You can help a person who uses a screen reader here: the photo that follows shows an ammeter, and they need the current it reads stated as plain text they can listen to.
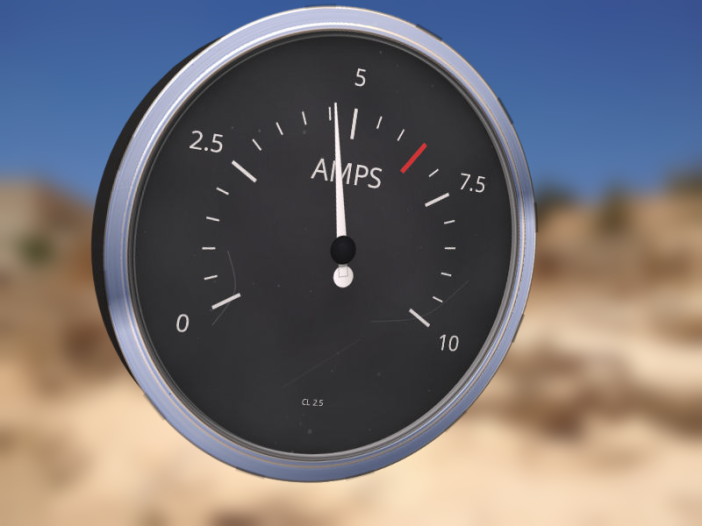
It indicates 4.5 A
